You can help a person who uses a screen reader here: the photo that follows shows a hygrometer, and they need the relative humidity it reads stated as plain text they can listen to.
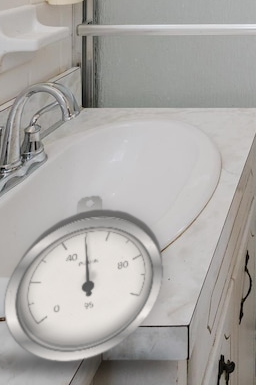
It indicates 50 %
